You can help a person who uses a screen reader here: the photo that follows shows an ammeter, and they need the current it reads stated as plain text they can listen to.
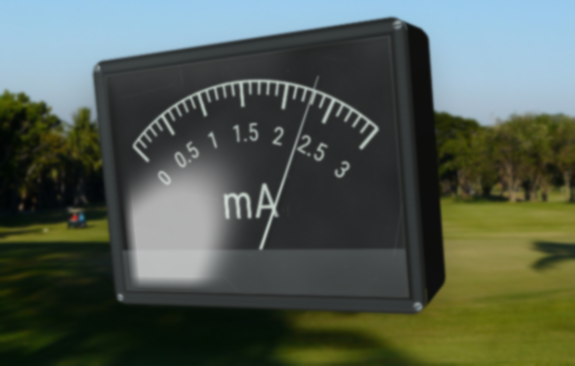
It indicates 2.3 mA
